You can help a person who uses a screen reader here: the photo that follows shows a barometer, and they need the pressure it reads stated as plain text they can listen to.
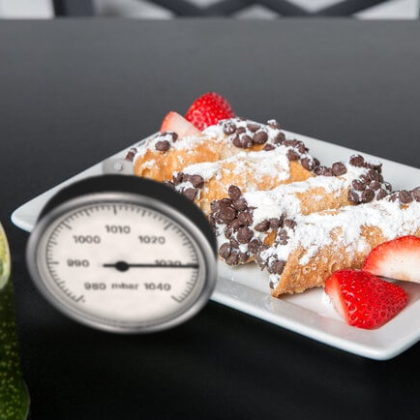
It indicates 1030 mbar
